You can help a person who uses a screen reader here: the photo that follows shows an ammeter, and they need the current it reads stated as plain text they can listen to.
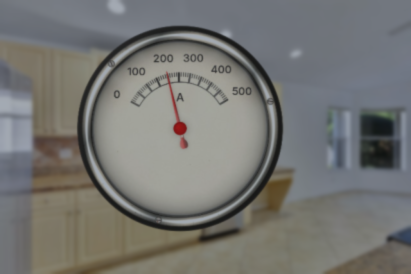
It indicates 200 A
